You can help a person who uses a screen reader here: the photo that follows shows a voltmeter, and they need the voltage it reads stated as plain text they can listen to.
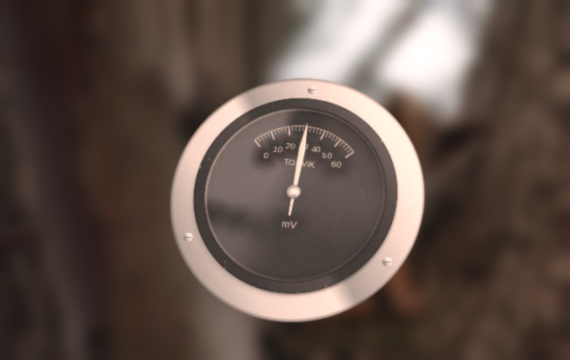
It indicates 30 mV
